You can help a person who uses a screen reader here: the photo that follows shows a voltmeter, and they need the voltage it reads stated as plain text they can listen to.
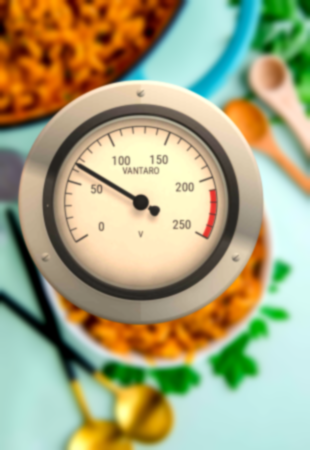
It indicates 65 V
